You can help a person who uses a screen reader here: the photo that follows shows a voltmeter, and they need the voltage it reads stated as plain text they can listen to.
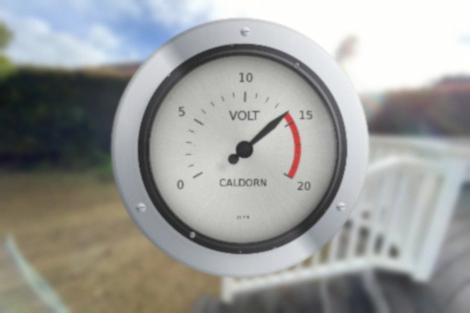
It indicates 14 V
